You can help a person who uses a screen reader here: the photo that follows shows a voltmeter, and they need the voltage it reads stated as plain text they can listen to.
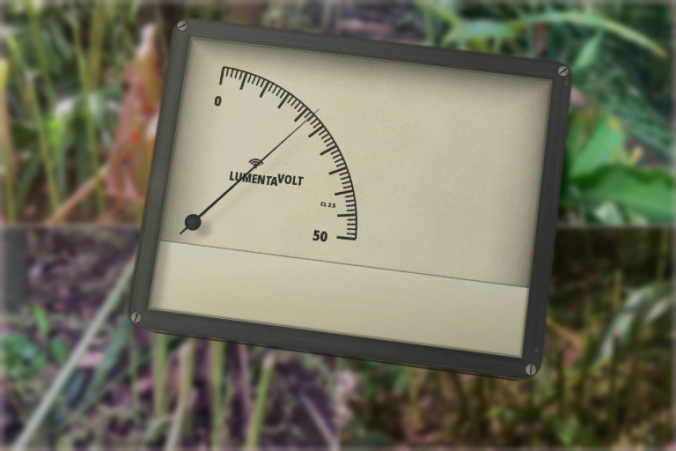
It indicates 22 V
